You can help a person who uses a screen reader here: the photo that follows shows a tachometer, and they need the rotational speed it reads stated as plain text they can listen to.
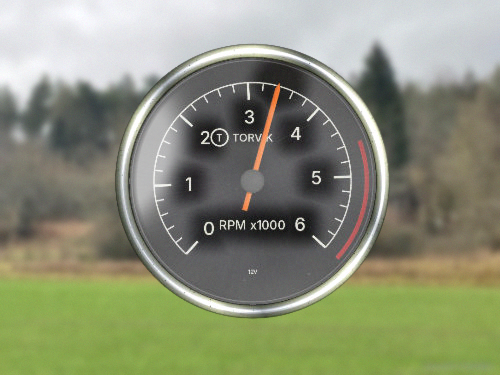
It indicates 3400 rpm
